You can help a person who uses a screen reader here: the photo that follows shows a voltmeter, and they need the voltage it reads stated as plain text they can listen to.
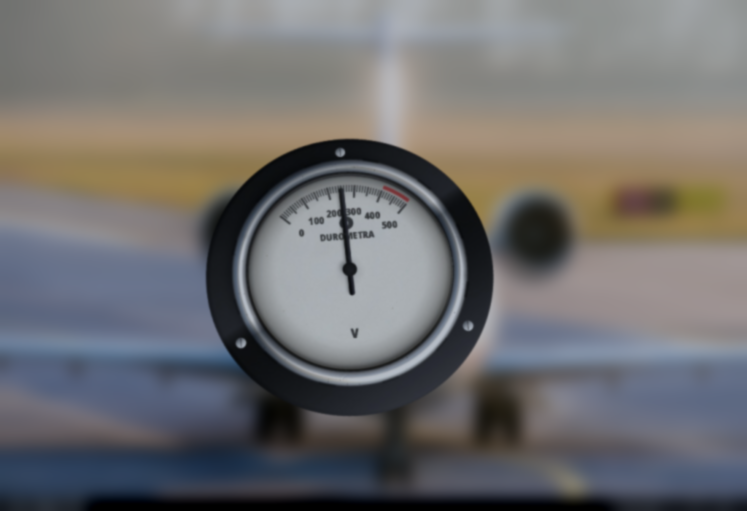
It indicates 250 V
